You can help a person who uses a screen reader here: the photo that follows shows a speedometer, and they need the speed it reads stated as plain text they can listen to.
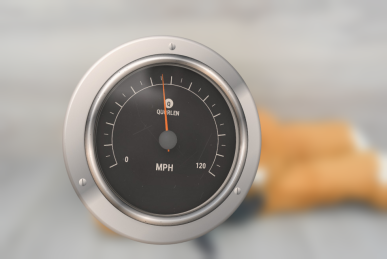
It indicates 55 mph
